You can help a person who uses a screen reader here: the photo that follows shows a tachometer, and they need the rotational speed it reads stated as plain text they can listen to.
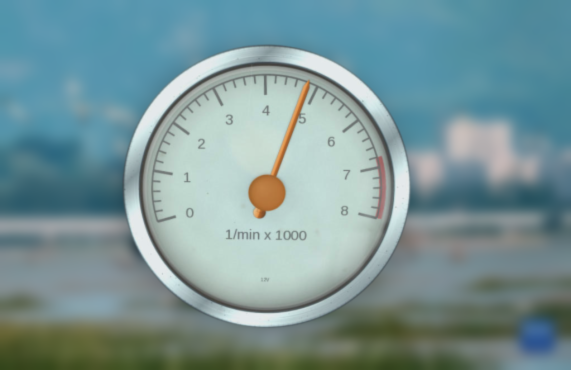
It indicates 4800 rpm
